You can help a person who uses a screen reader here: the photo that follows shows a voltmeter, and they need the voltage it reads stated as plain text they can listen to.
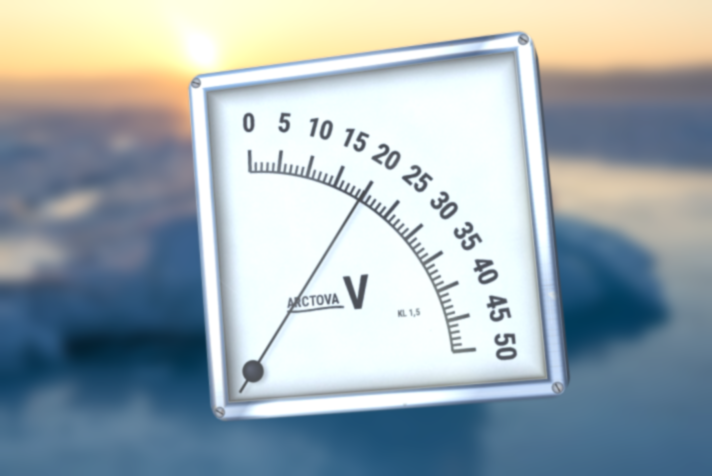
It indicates 20 V
